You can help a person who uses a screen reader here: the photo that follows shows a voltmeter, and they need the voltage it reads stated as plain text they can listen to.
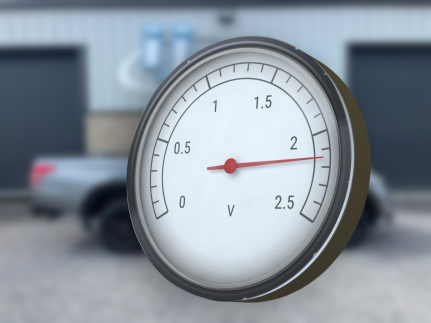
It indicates 2.15 V
